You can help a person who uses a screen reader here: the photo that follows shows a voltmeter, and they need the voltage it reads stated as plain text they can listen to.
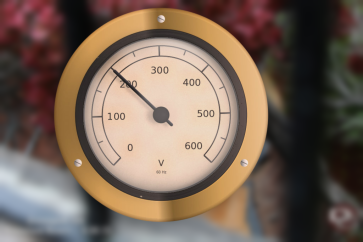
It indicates 200 V
